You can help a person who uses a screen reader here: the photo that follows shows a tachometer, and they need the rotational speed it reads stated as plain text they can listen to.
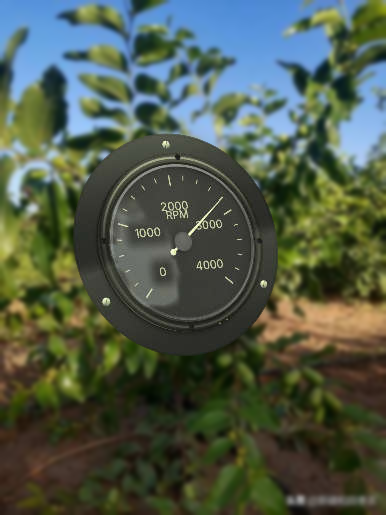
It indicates 2800 rpm
